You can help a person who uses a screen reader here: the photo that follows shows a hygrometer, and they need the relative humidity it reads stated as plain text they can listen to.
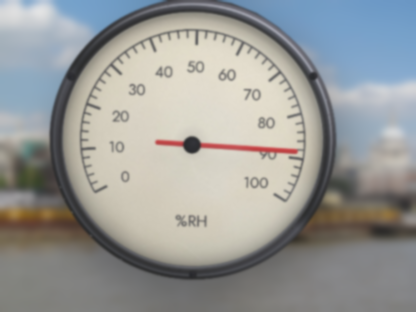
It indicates 88 %
